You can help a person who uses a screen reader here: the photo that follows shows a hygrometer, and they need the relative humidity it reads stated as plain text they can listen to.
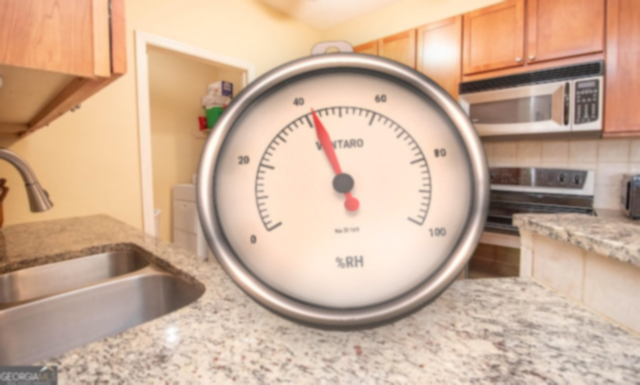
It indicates 42 %
